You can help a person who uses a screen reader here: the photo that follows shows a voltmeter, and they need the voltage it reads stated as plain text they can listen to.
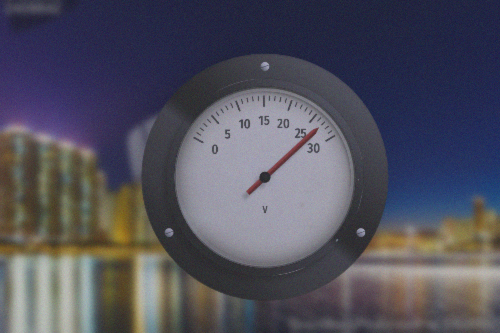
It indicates 27 V
